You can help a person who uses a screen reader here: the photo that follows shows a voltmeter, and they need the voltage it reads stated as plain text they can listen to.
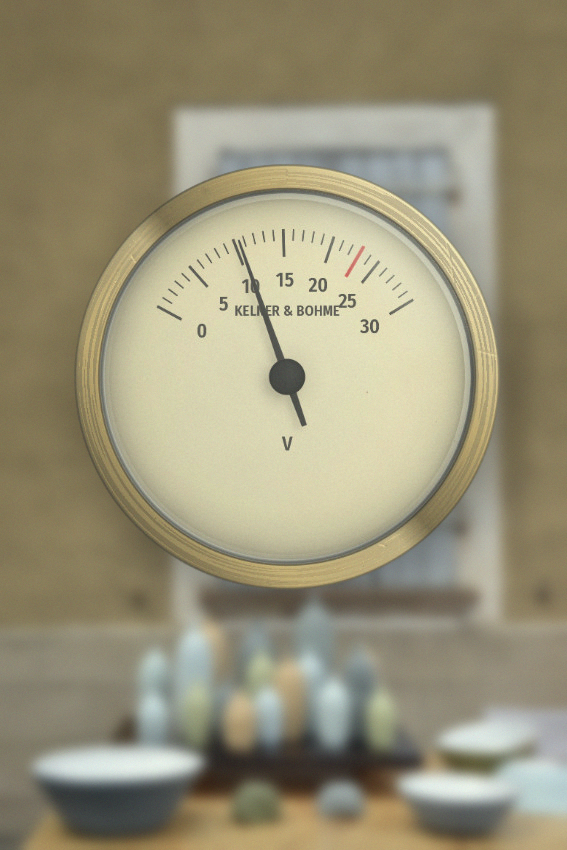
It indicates 10.5 V
